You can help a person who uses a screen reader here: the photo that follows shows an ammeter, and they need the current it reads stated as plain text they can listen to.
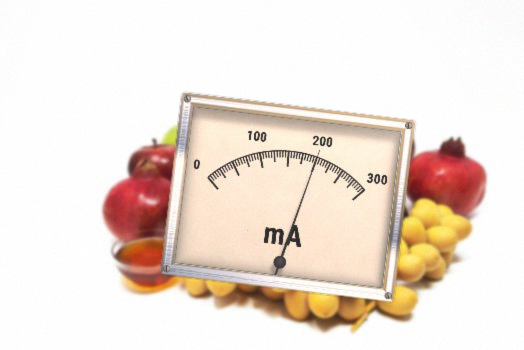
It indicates 200 mA
